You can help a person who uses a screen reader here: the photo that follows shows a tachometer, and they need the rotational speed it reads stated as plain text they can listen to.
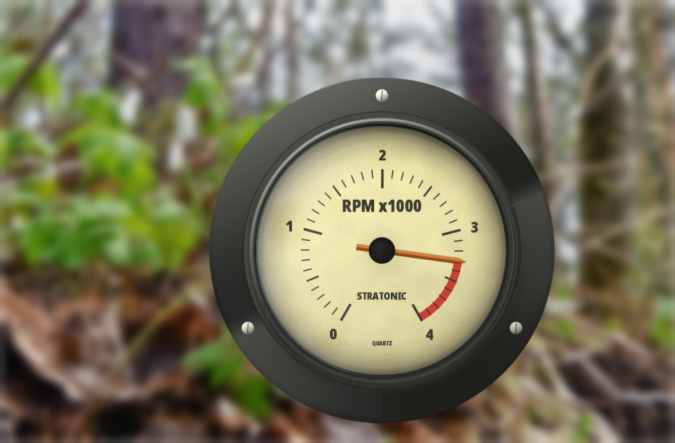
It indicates 3300 rpm
